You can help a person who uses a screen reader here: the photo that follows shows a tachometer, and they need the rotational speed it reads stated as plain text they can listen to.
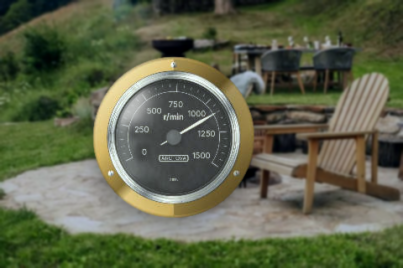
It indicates 1100 rpm
